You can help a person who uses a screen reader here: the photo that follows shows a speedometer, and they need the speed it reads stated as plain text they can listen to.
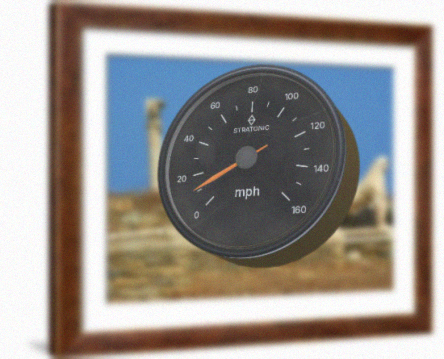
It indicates 10 mph
